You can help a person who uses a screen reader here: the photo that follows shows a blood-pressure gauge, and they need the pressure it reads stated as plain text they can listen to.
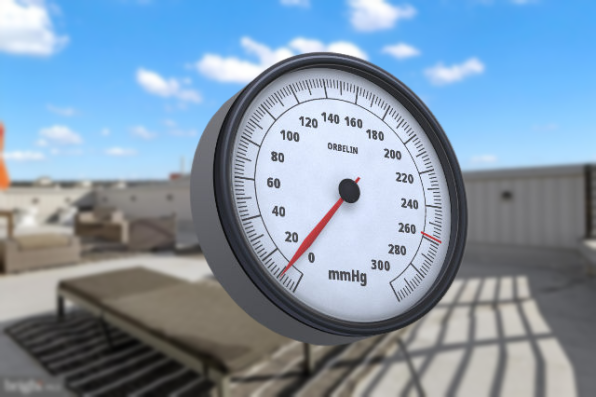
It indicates 10 mmHg
